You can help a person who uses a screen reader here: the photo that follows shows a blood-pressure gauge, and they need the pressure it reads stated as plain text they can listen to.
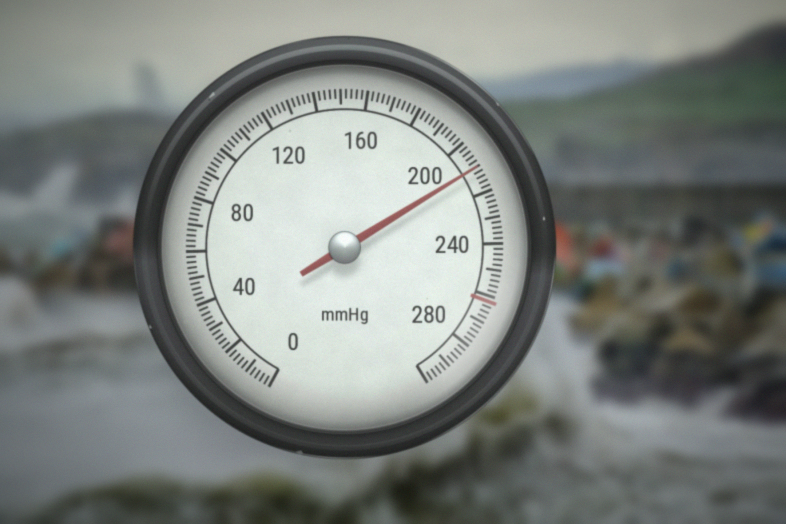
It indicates 210 mmHg
